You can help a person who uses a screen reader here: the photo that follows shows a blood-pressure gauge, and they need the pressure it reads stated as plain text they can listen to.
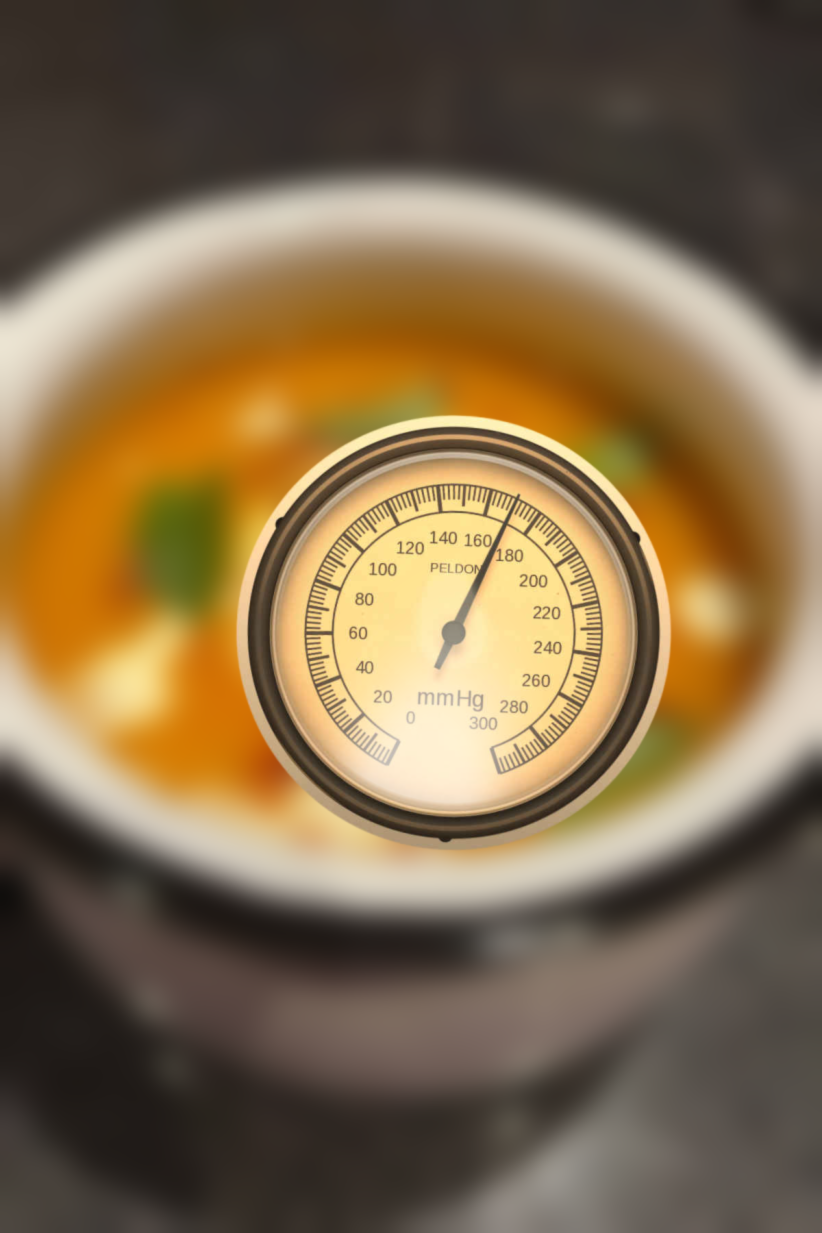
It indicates 170 mmHg
